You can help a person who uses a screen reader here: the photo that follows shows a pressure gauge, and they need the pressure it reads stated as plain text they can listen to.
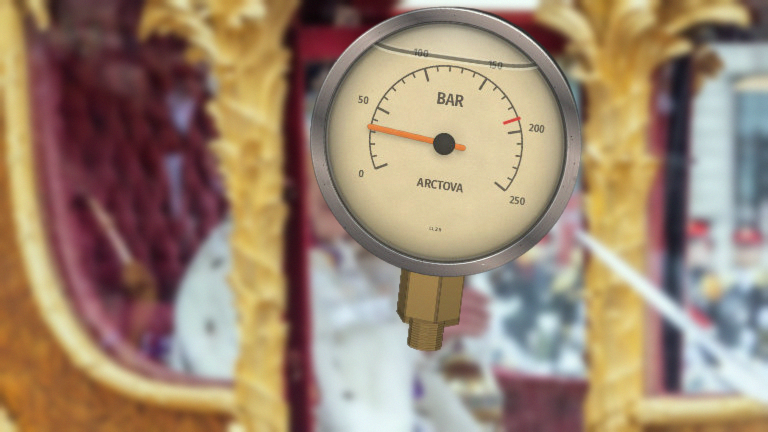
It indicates 35 bar
